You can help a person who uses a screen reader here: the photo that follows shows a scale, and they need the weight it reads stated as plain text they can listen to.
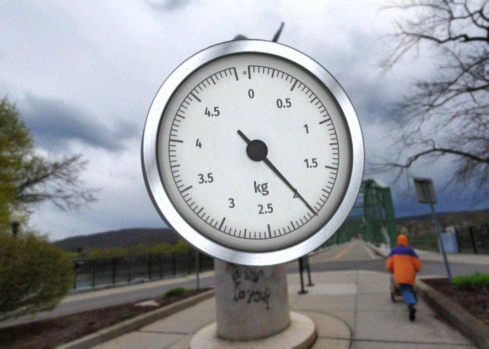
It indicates 2 kg
